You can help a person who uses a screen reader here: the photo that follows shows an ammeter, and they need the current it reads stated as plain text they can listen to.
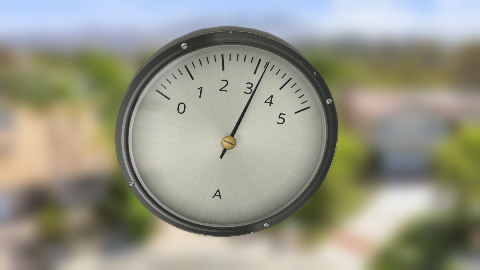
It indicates 3.2 A
